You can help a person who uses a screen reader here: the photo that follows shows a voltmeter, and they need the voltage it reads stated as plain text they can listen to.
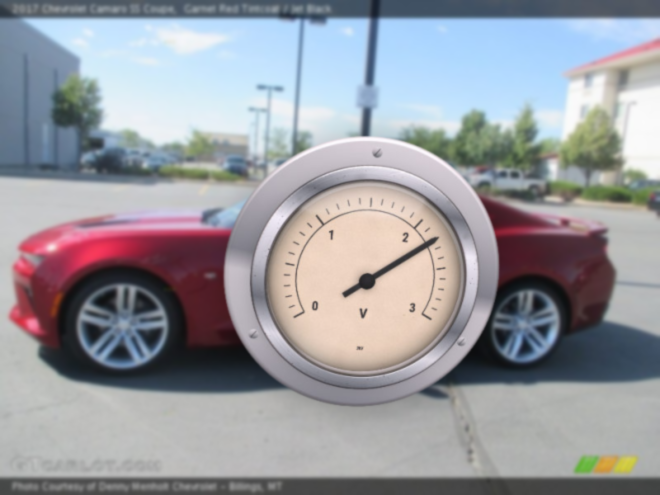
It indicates 2.2 V
